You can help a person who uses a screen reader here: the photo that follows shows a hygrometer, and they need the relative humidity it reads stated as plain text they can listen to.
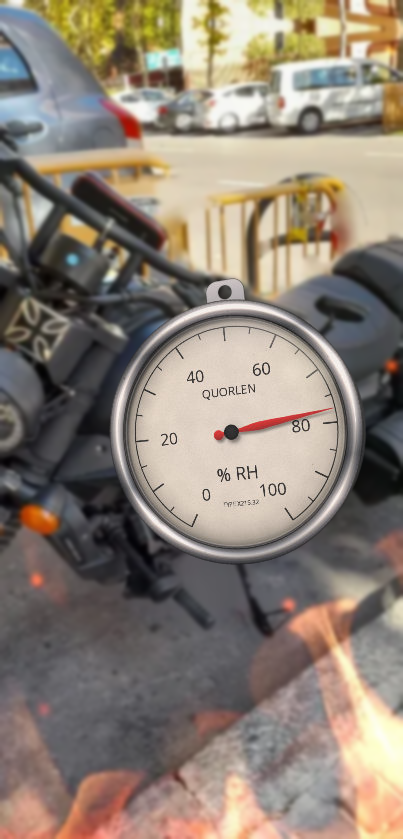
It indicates 77.5 %
